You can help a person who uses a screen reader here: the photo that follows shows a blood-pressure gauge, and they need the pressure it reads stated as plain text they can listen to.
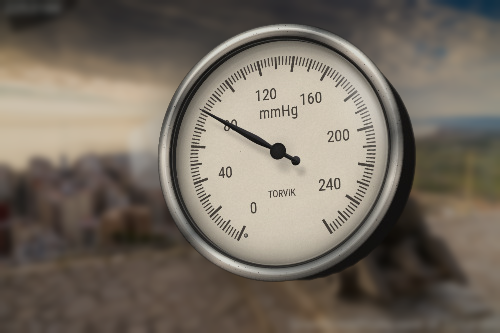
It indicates 80 mmHg
